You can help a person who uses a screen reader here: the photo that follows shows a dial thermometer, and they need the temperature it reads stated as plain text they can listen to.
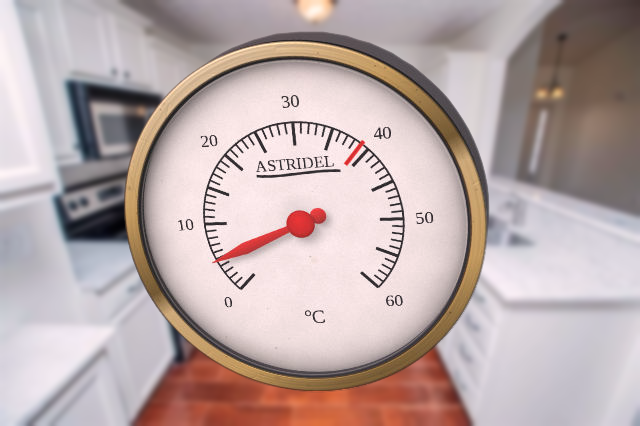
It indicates 5 °C
